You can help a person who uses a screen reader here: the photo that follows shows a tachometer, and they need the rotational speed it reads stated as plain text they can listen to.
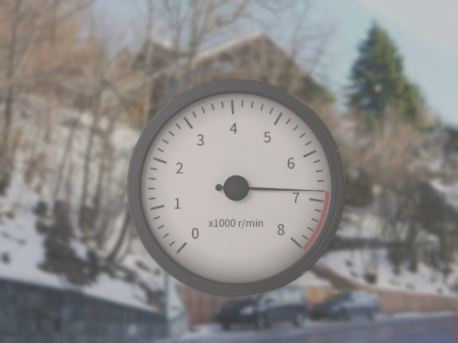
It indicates 6800 rpm
